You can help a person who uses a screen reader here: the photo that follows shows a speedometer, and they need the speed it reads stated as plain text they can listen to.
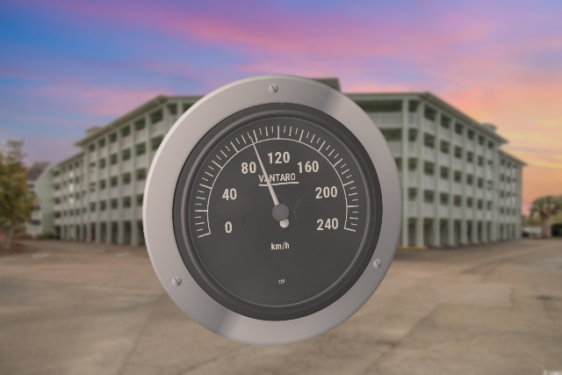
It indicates 95 km/h
